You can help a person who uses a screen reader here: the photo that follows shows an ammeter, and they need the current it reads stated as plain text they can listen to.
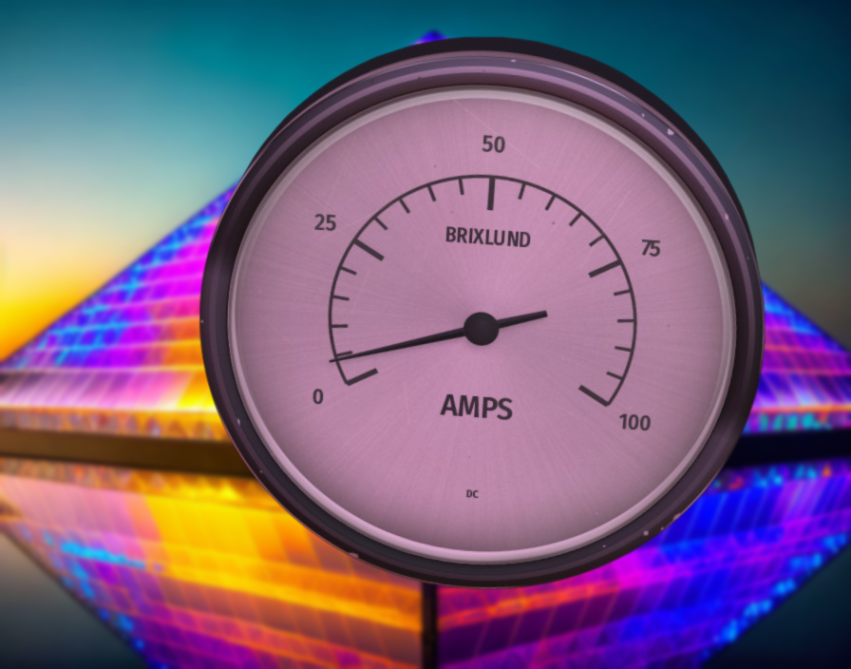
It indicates 5 A
